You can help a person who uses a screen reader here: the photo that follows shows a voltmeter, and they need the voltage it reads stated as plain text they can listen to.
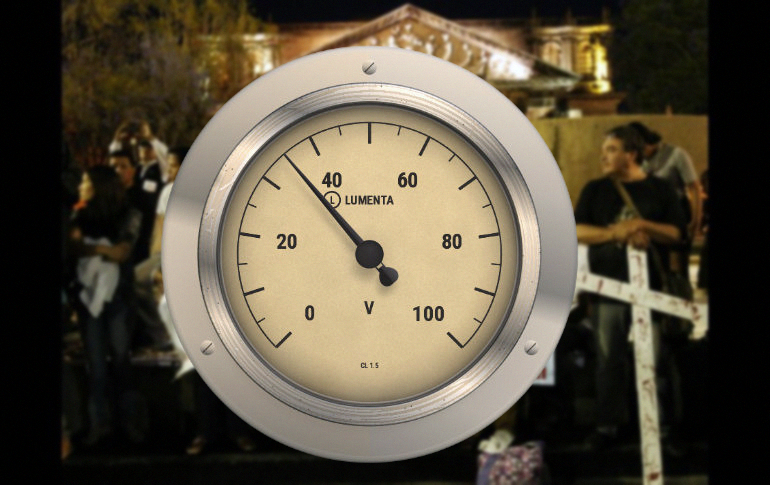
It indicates 35 V
